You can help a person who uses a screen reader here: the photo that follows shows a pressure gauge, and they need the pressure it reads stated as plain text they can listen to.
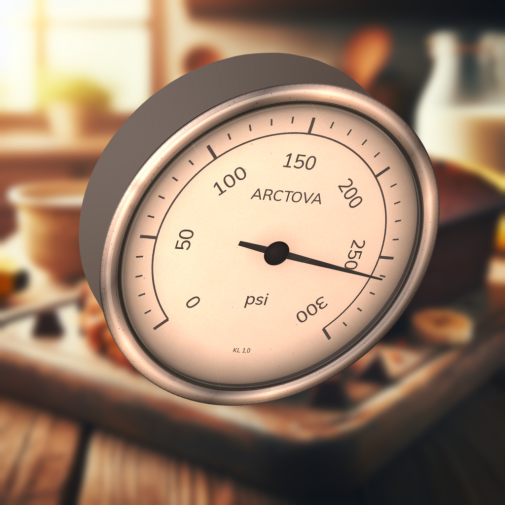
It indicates 260 psi
